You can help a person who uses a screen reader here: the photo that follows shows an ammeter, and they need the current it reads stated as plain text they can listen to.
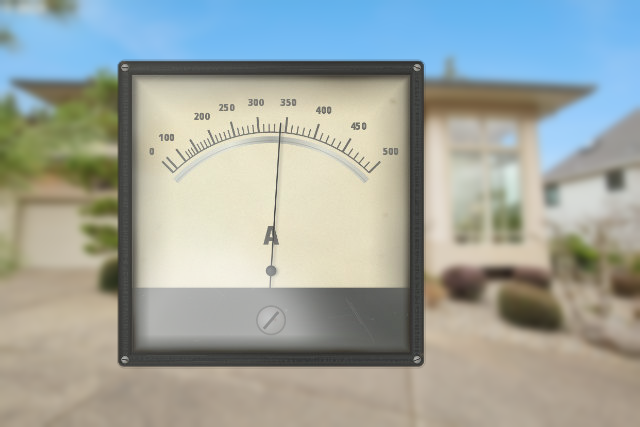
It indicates 340 A
